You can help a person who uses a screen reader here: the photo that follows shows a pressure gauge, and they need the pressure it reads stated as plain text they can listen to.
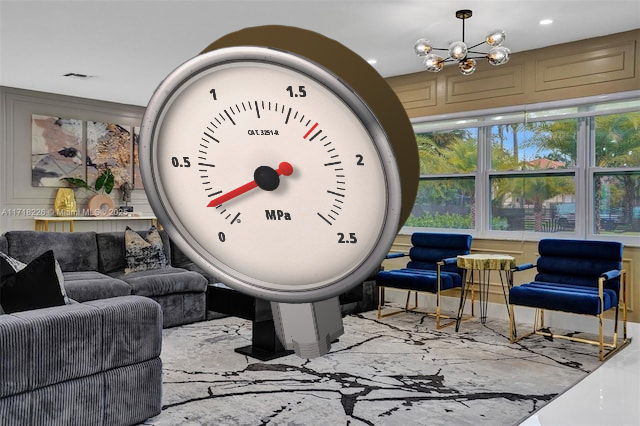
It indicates 0.2 MPa
